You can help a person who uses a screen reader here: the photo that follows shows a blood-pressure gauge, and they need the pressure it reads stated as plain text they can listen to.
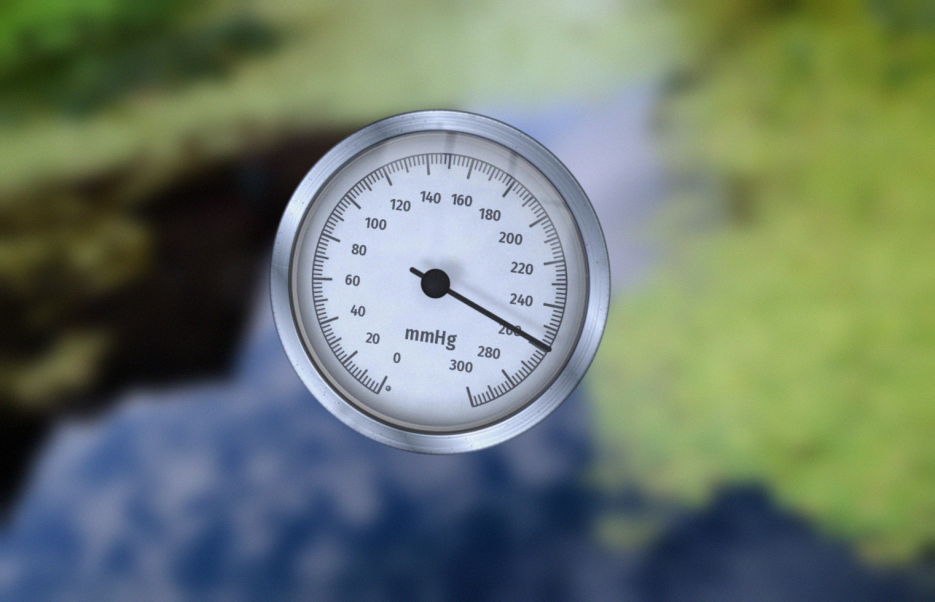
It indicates 258 mmHg
